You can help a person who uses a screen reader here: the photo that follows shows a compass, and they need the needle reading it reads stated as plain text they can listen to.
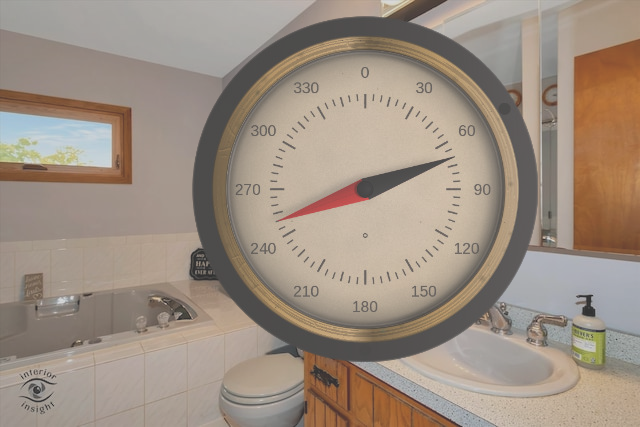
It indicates 250 °
